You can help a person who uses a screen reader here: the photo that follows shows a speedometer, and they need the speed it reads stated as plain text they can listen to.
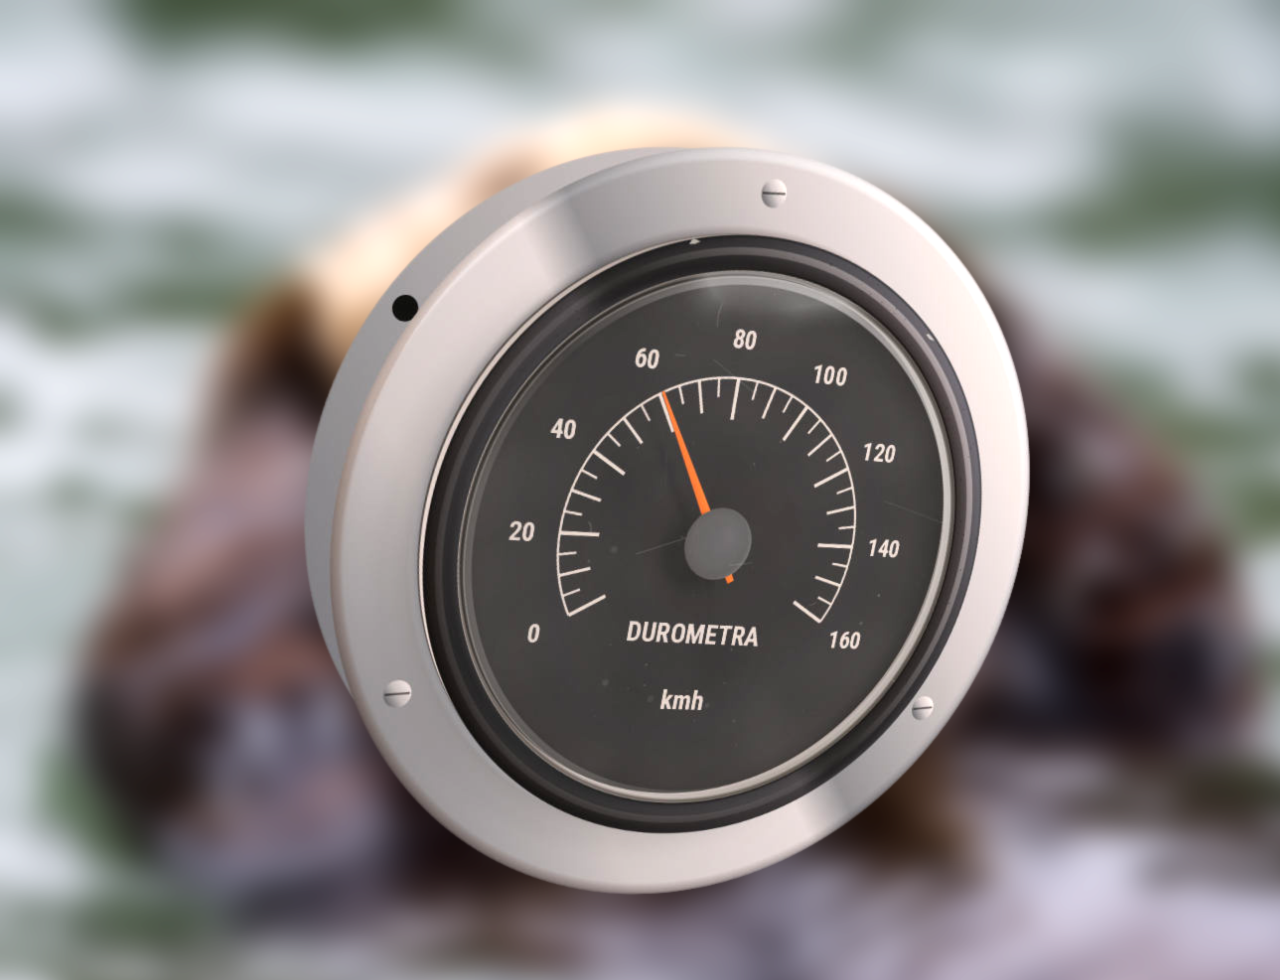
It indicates 60 km/h
